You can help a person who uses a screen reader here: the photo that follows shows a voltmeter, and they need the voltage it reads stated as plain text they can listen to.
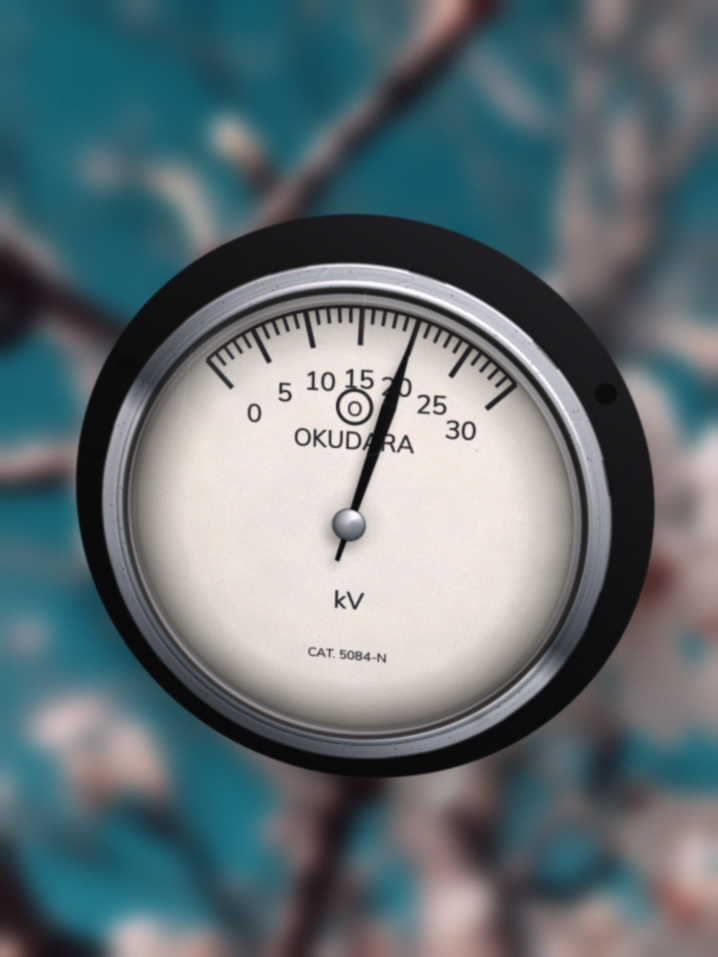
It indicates 20 kV
